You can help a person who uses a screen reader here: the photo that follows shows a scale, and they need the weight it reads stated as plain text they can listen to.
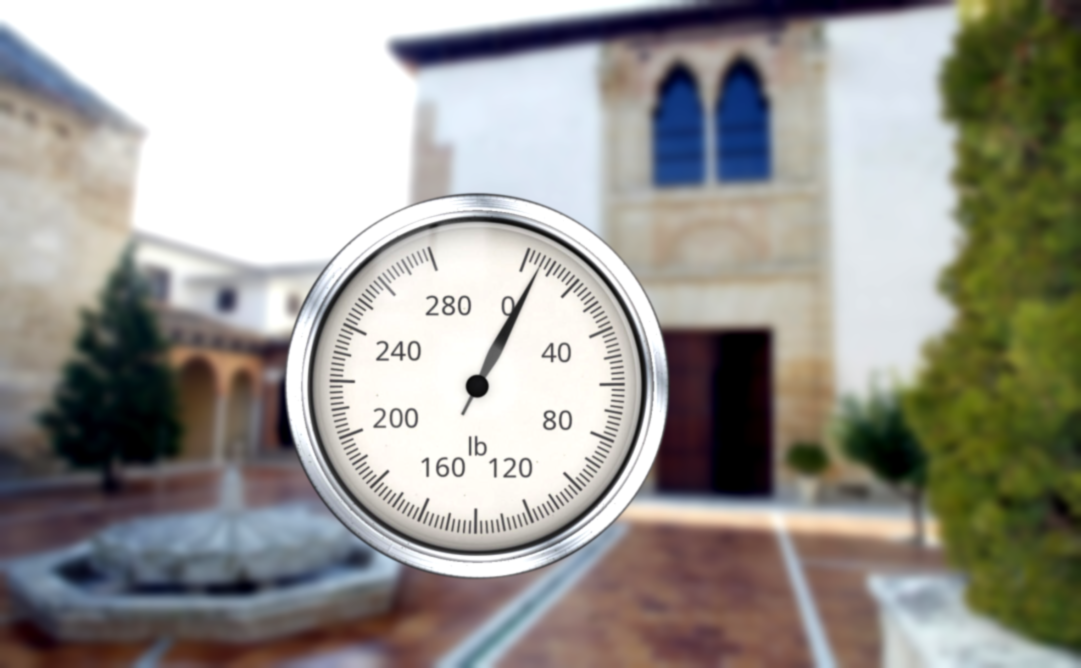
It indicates 6 lb
